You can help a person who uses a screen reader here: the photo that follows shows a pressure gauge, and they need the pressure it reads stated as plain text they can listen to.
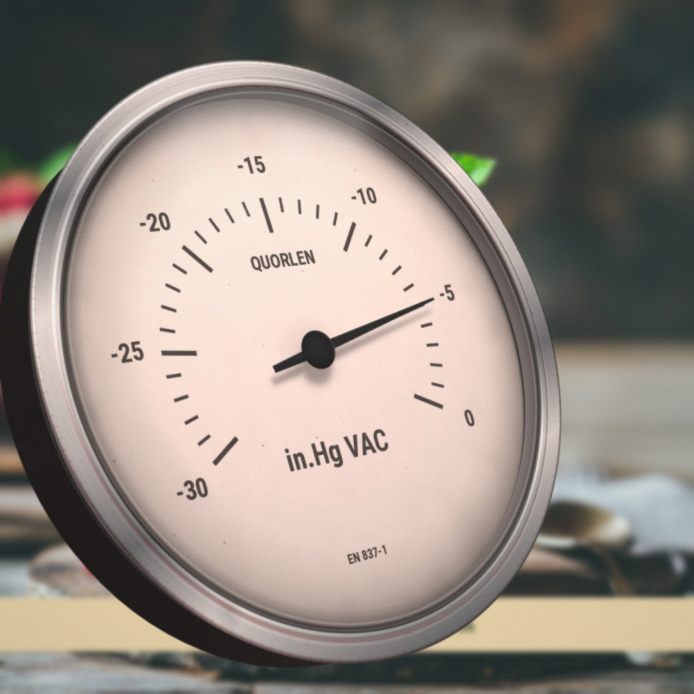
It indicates -5 inHg
